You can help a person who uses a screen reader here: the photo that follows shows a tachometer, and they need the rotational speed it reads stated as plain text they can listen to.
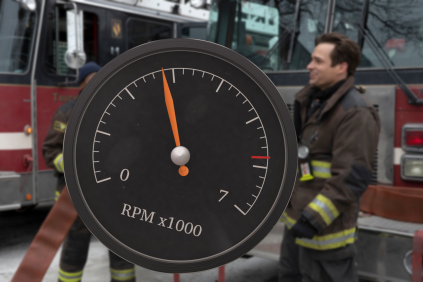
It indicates 2800 rpm
